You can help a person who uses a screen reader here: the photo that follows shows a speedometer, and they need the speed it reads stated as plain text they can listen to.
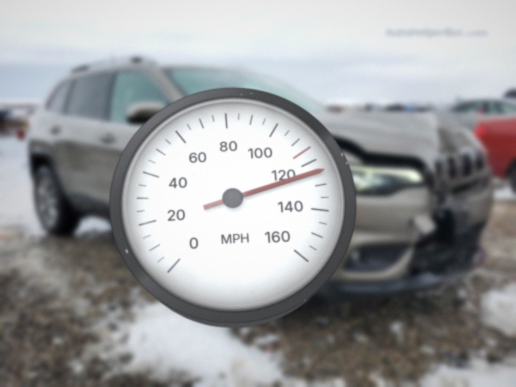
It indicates 125 mph
